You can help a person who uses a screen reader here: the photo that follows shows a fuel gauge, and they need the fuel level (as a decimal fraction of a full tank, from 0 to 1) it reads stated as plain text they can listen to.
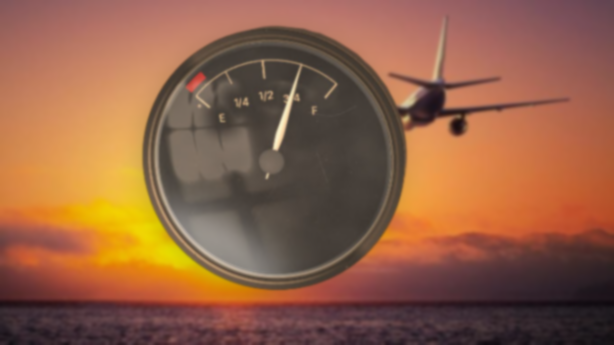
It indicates 0.75
